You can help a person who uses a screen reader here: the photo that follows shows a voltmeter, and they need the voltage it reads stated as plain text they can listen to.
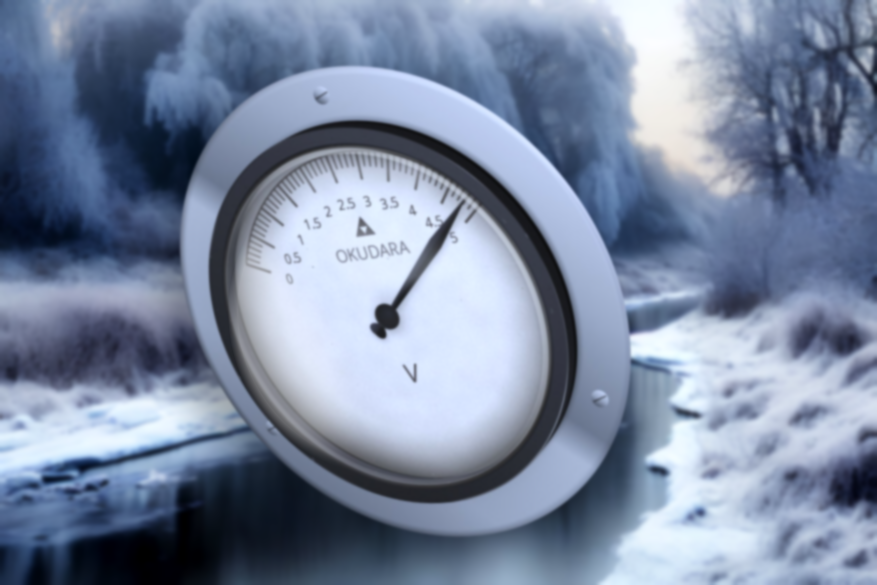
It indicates 4.8 V
